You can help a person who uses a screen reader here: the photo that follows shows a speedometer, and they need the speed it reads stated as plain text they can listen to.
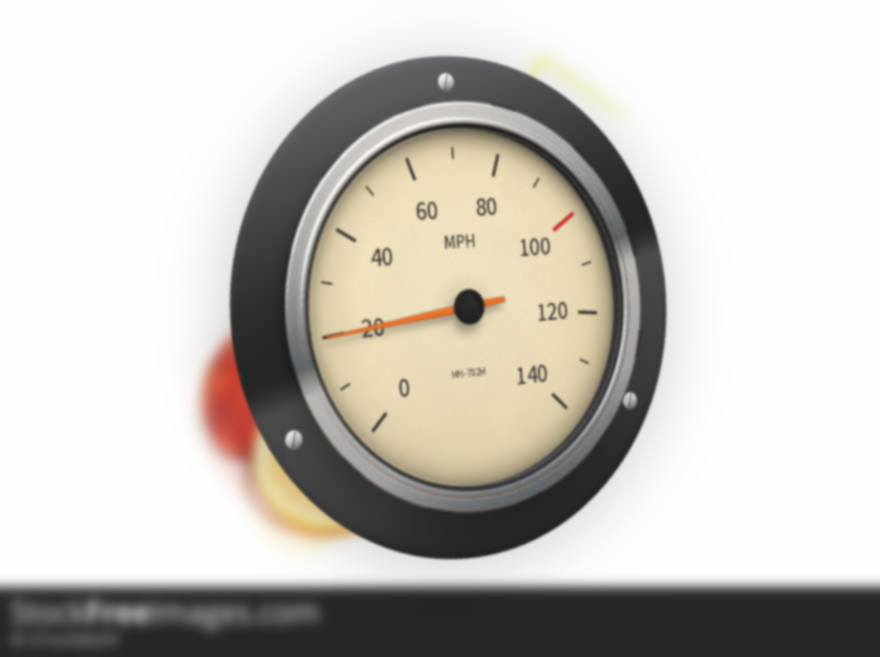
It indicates 20 mph
